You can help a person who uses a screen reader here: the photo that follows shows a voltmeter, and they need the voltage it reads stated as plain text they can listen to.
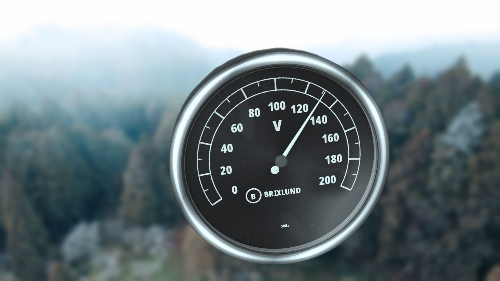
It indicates 130 V
